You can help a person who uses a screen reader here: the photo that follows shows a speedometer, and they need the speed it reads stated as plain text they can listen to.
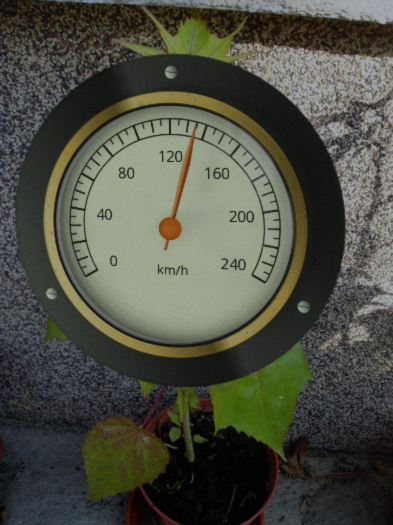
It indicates 135 km/h
